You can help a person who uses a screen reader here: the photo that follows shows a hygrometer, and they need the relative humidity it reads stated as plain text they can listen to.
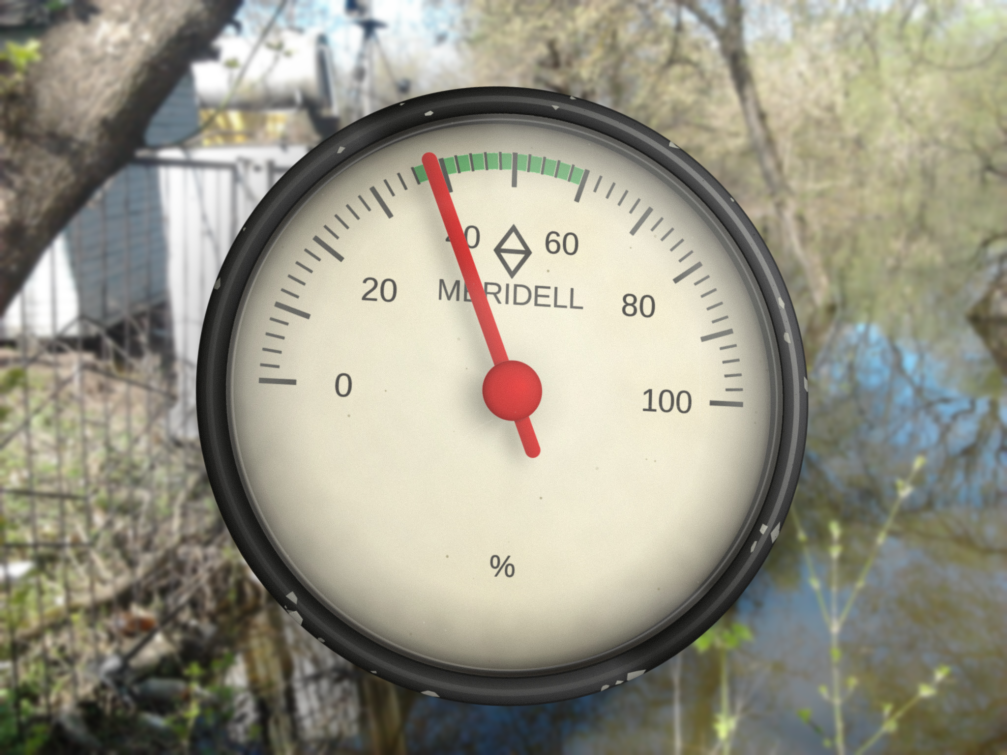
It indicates 38 %
